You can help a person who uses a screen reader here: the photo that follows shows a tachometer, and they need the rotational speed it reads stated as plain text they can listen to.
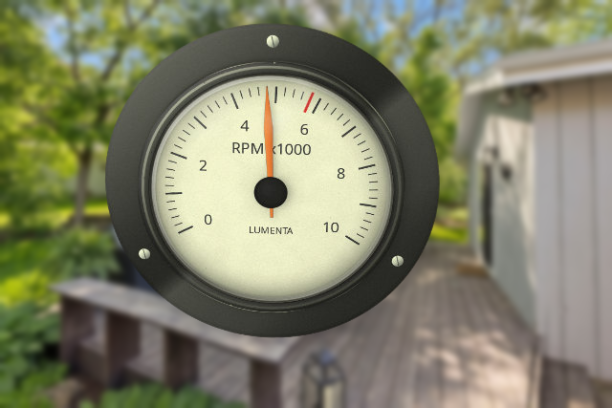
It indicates 4800 rpm
